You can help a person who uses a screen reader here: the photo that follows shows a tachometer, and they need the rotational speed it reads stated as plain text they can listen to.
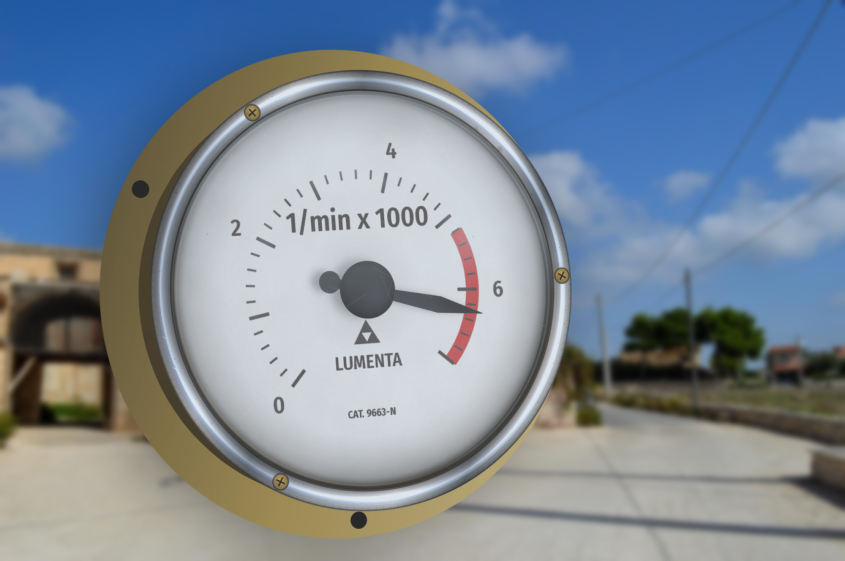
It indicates 6300 rpm
